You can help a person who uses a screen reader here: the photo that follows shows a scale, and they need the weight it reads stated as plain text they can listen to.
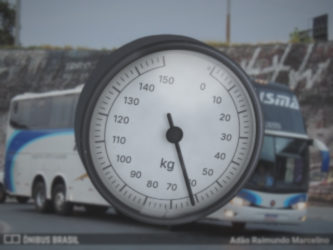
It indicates 62 kg
